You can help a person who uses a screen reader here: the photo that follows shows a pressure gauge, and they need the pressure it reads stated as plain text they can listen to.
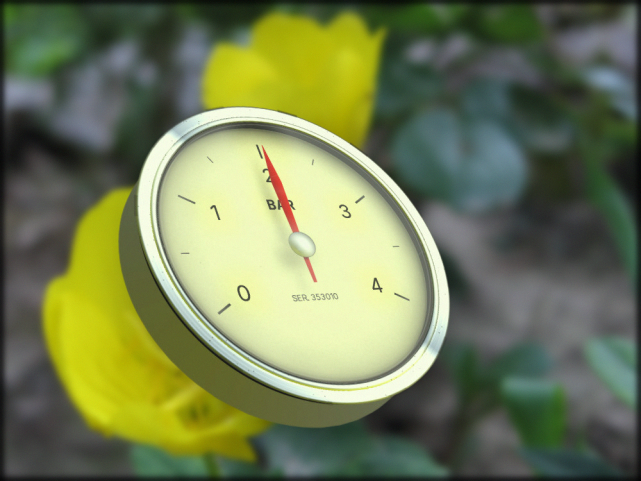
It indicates 2 bar
